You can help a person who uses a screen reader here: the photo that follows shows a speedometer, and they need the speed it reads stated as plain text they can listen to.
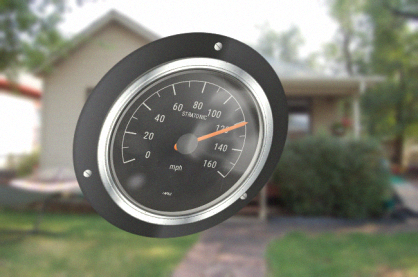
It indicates 120 mph
